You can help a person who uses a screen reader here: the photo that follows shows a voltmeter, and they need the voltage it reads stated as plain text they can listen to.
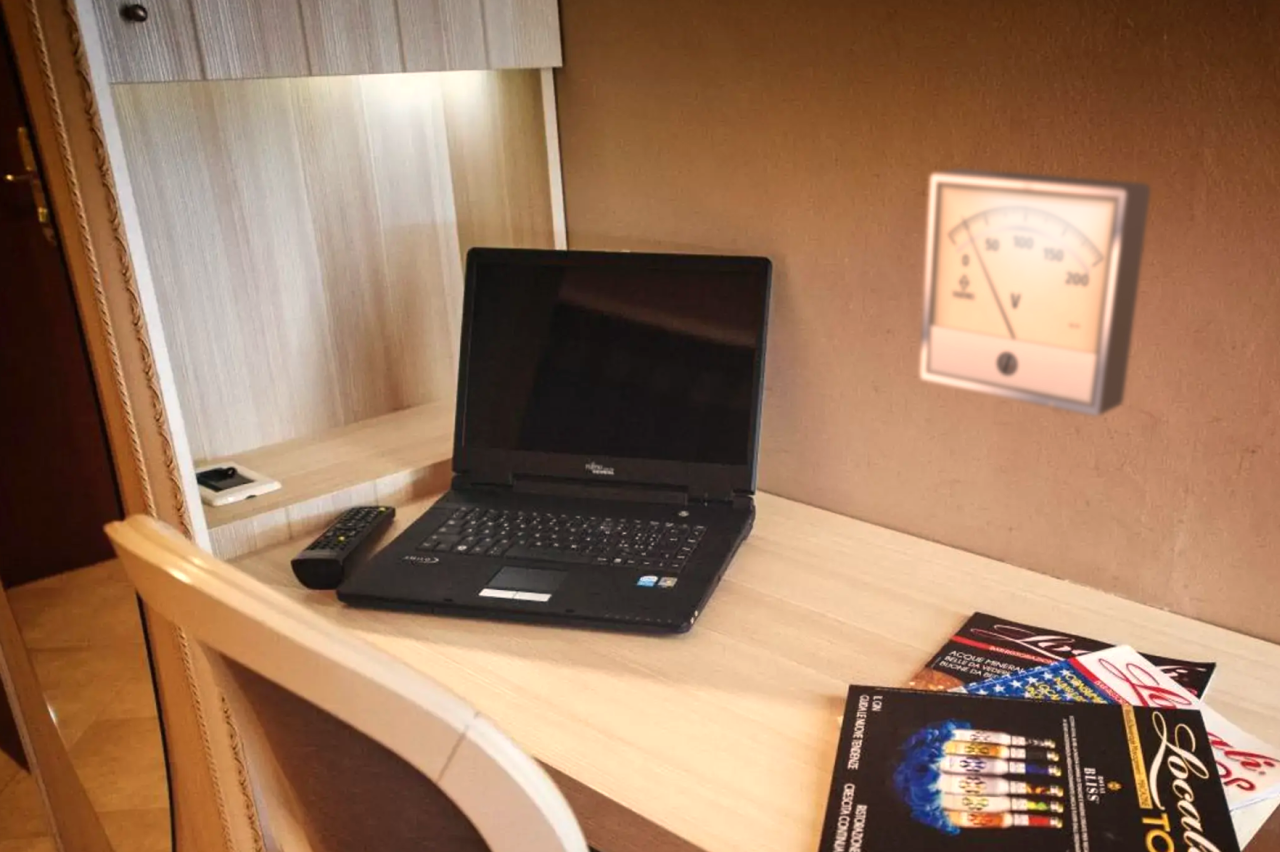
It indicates 25 V
